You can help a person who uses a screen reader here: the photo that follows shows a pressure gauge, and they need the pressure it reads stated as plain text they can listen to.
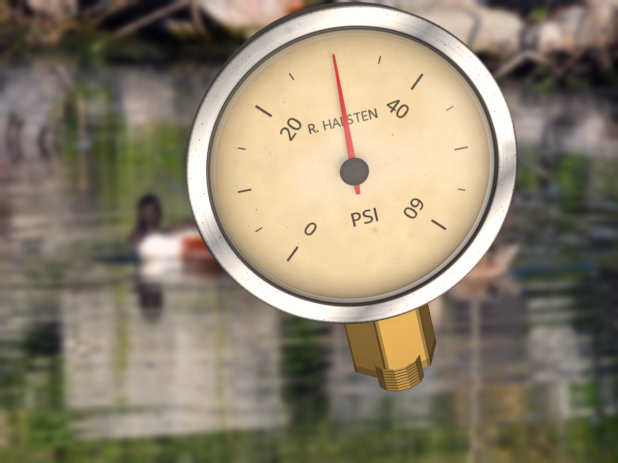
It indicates 30 psi
